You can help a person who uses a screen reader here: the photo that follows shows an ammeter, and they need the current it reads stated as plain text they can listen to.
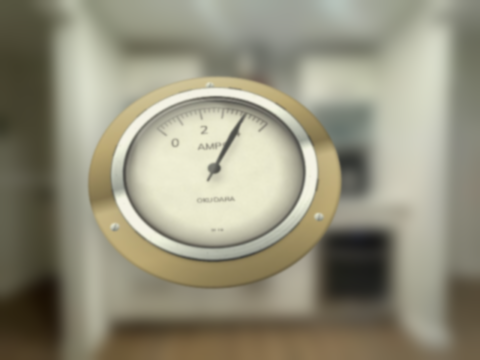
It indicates 4 A
